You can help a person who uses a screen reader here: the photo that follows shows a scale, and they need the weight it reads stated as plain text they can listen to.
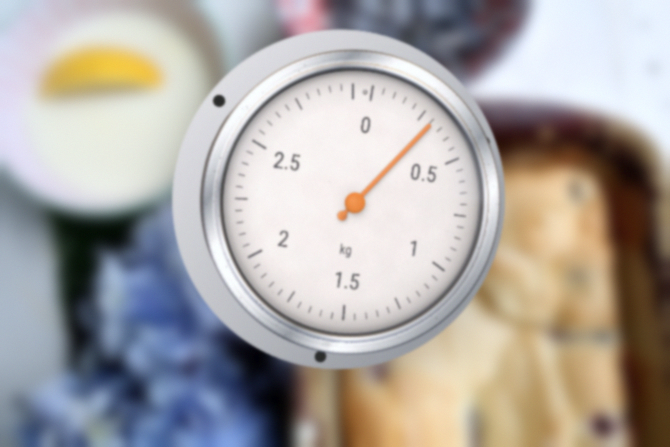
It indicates 0.3 kg
